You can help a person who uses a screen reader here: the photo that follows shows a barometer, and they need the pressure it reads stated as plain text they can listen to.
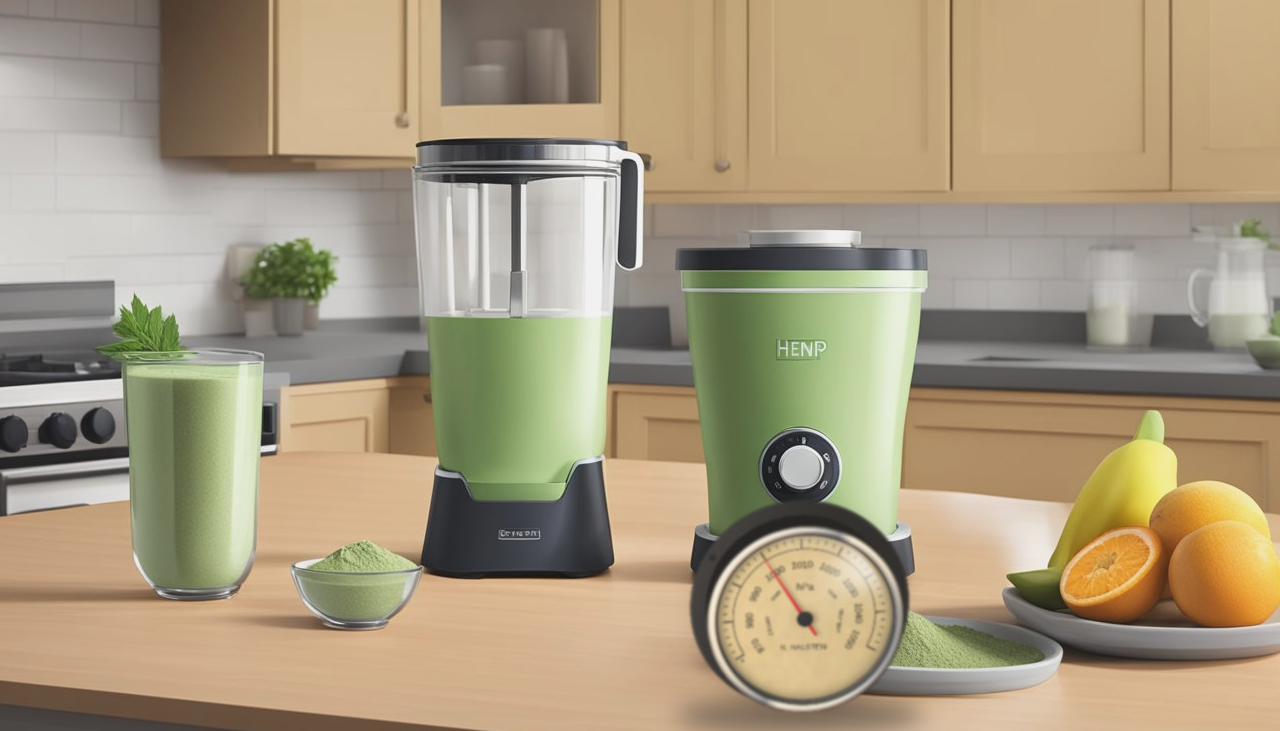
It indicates 1000 hPa
